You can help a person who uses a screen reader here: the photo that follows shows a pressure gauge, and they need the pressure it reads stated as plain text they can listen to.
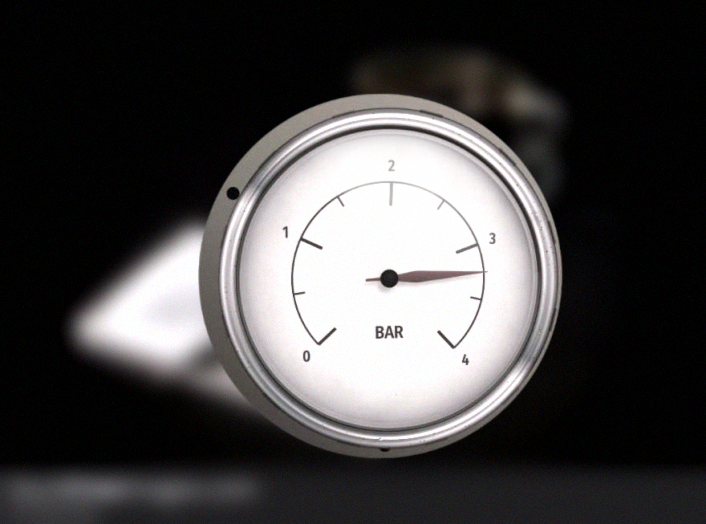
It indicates 3.25 bar
